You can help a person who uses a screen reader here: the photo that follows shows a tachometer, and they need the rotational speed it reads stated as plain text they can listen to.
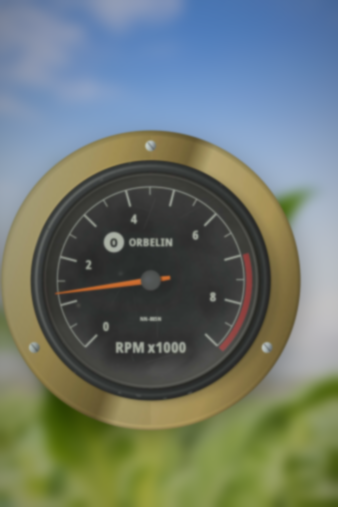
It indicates 1250 rpm
